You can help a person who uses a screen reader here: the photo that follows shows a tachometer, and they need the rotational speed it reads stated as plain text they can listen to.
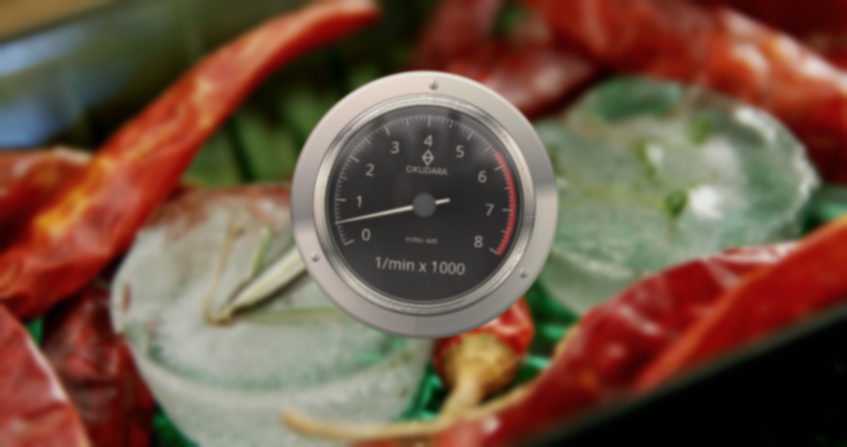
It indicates 500 rpm
